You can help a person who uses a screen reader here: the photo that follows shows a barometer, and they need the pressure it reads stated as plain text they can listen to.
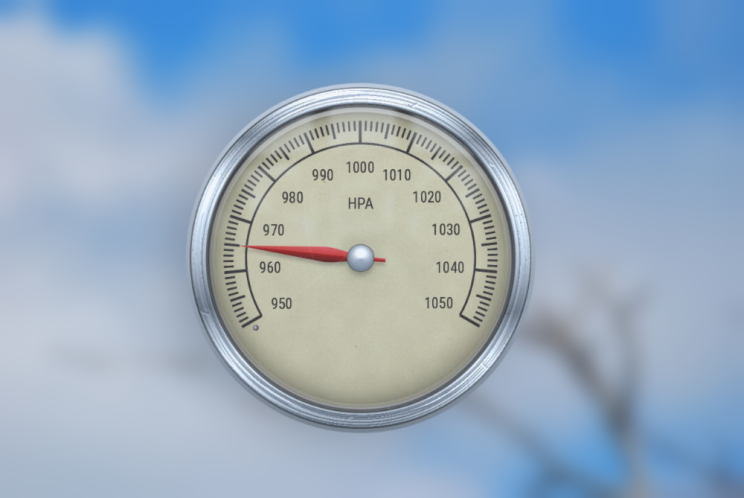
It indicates 965 hPa
